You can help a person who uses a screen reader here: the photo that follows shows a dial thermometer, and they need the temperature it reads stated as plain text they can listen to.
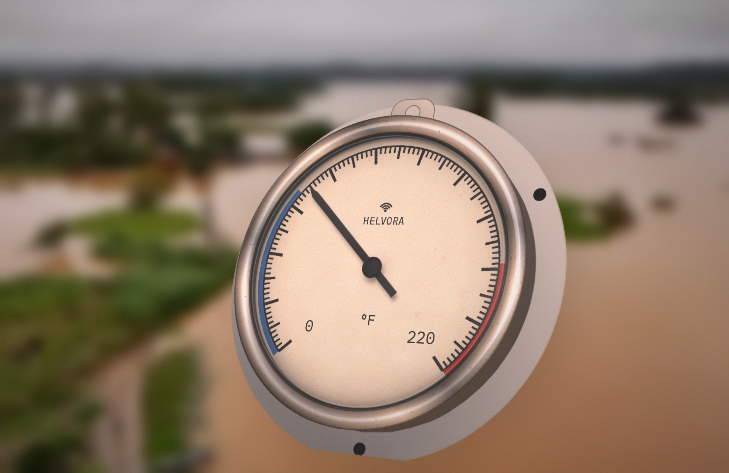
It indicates 70 °F
